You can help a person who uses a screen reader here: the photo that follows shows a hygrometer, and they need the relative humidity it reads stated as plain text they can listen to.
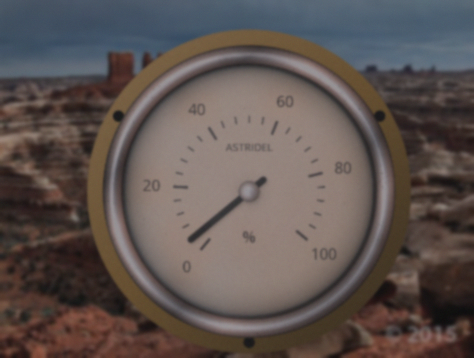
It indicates 4 %
